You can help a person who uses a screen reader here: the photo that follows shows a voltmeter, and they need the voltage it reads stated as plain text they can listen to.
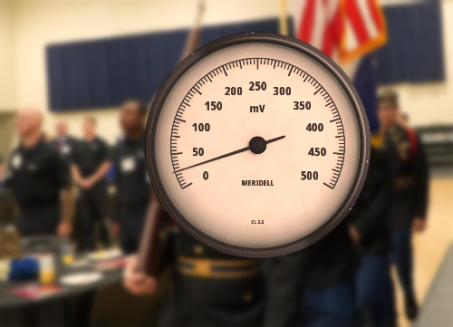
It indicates 25 mV
